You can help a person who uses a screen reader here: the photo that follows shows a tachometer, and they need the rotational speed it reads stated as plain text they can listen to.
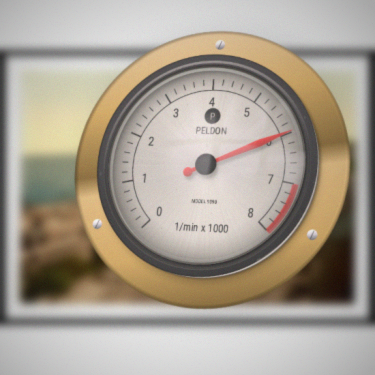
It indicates 6000 rpm
